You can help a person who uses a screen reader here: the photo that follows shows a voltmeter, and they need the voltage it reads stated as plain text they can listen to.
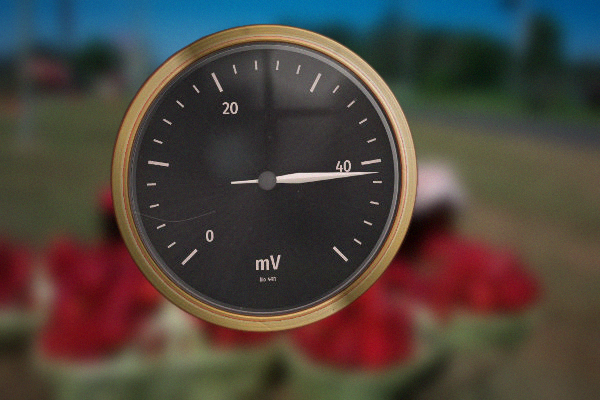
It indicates 41 mV
